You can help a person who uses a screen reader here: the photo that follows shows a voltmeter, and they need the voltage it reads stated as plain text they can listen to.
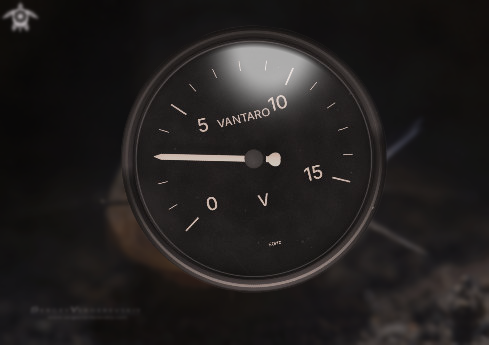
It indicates 3 V
